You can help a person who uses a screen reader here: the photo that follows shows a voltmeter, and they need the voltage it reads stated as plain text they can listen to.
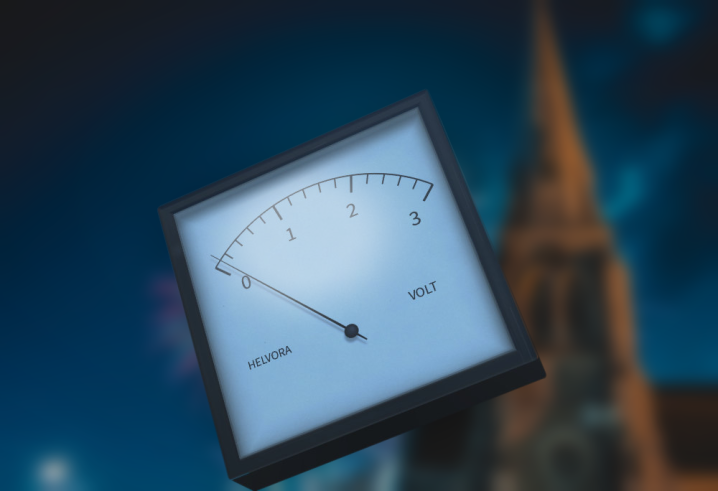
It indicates 0.1 V
